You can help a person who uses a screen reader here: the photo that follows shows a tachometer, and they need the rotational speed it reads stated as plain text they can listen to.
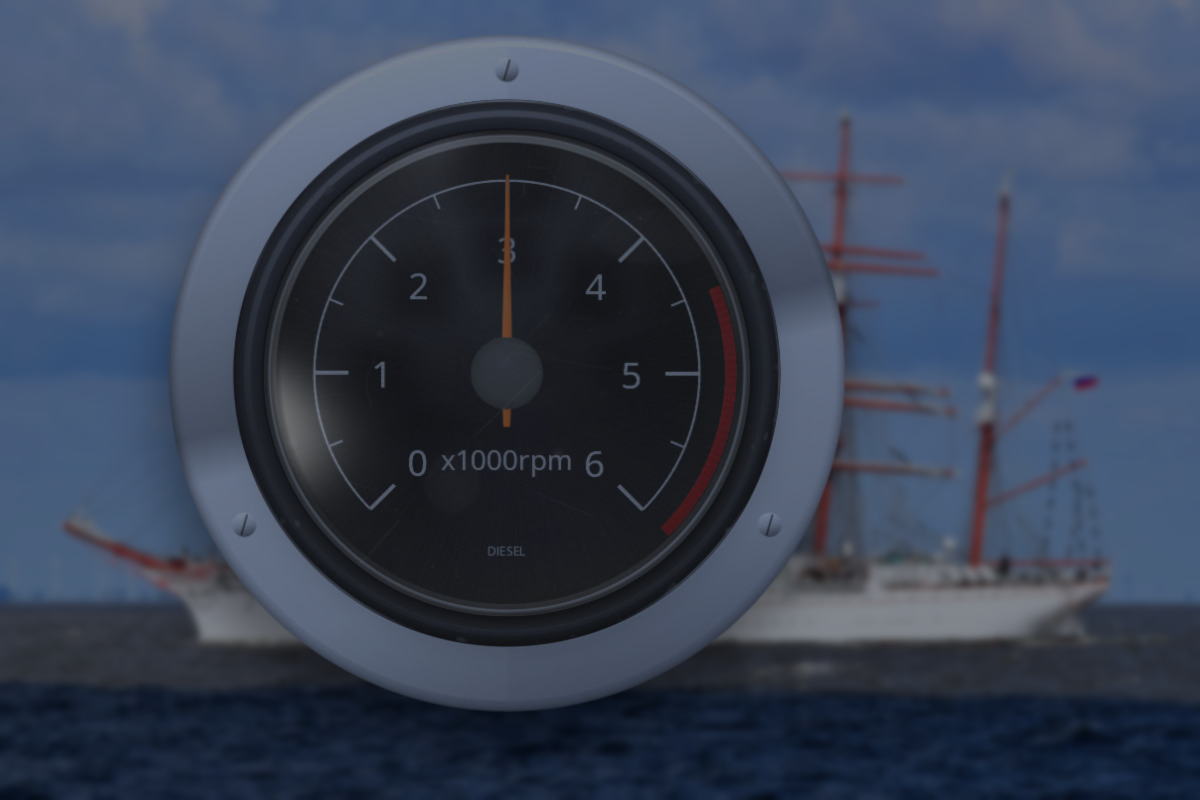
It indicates 3000 rpm
